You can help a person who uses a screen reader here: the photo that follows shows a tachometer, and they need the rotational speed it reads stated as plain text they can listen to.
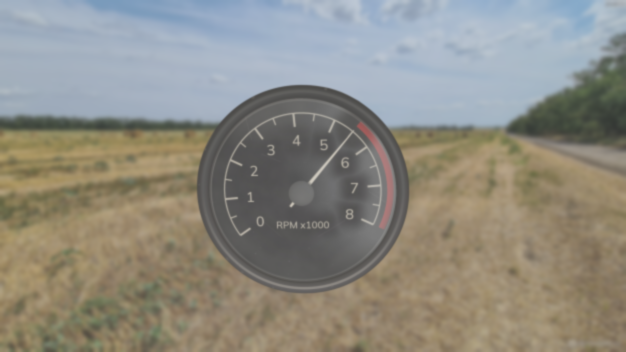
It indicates 5500 rpm
